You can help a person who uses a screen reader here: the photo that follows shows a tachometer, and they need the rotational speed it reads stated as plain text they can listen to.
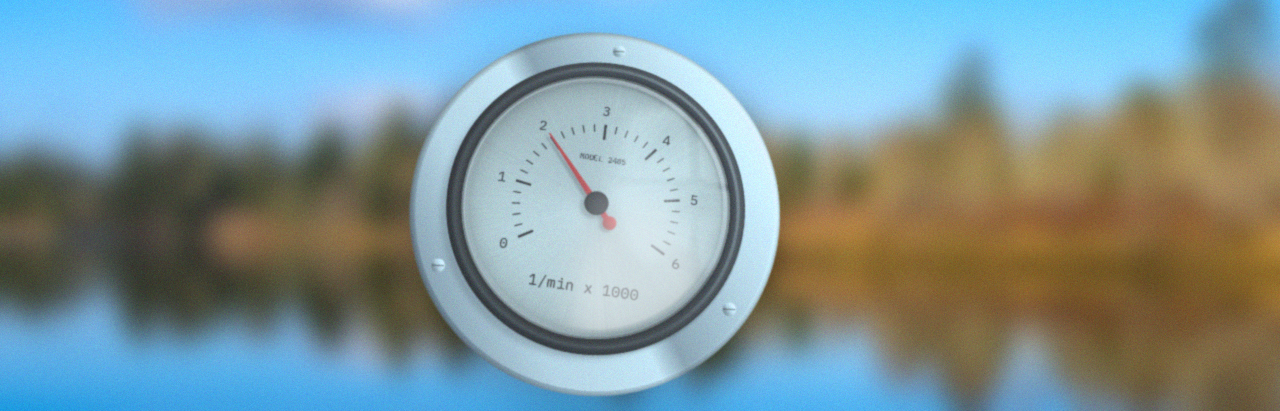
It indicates 2000 rpm
